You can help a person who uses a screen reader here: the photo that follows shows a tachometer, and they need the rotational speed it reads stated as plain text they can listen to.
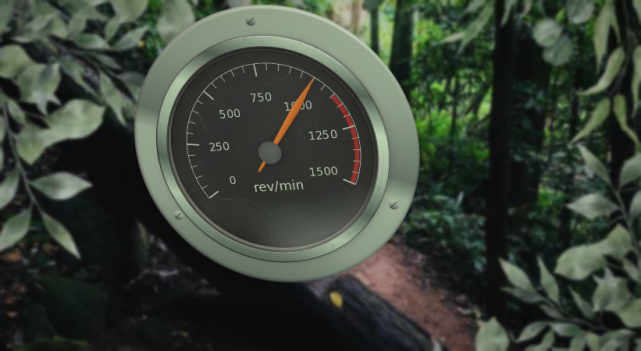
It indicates 1000 rpm
